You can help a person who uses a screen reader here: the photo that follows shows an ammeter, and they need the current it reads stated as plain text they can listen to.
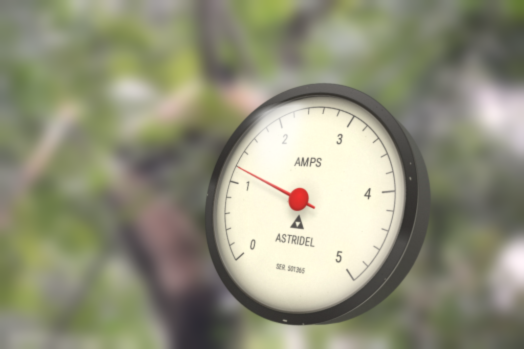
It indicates 1.2 A
